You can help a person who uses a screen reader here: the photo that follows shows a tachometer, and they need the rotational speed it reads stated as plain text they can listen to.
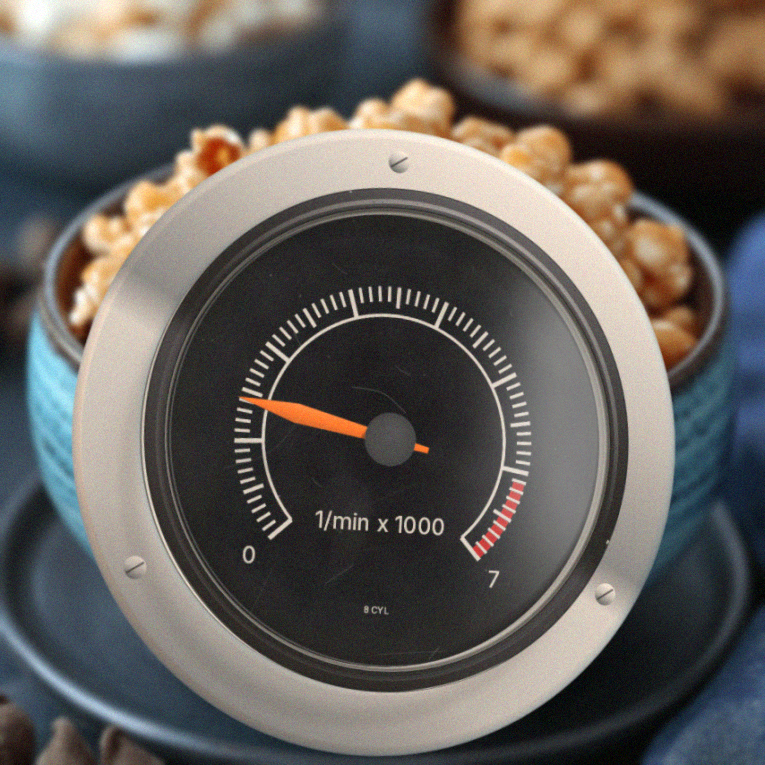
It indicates 1400 rpm
